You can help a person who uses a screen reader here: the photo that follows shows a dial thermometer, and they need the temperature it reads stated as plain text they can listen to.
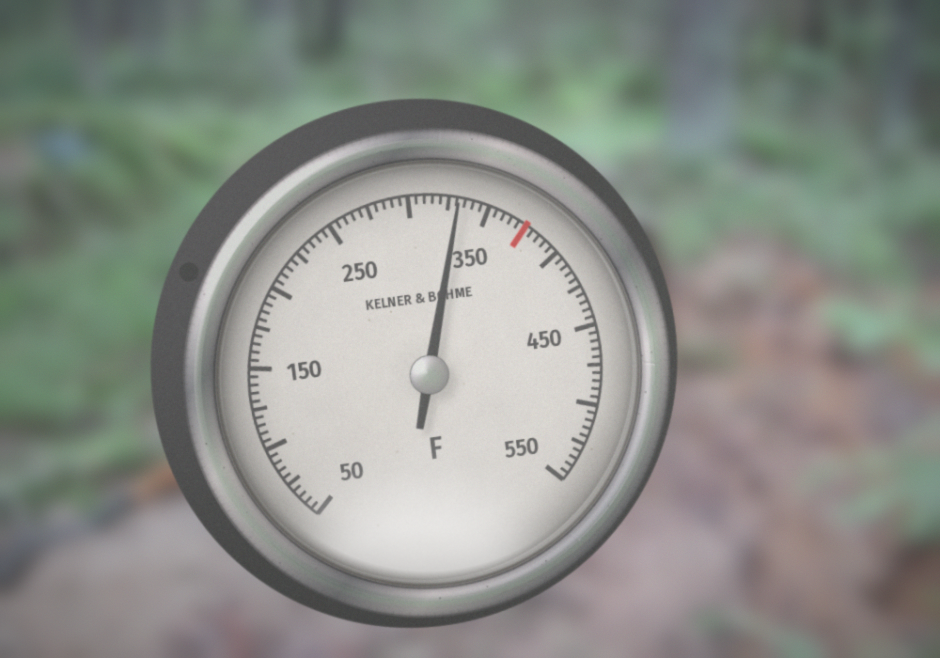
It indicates 330 °F
